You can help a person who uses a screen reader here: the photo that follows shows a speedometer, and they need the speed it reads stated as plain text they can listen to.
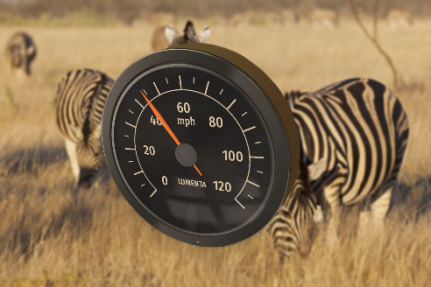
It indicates 45 mph
